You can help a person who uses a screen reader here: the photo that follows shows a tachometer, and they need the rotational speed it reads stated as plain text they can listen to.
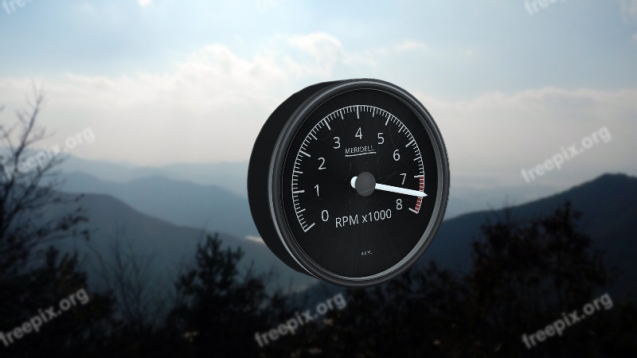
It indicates 7500 rpm
